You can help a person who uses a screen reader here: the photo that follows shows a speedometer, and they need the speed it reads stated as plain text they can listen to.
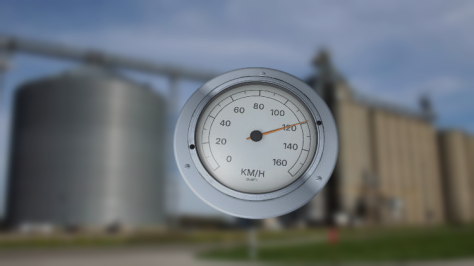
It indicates 120 km/h
